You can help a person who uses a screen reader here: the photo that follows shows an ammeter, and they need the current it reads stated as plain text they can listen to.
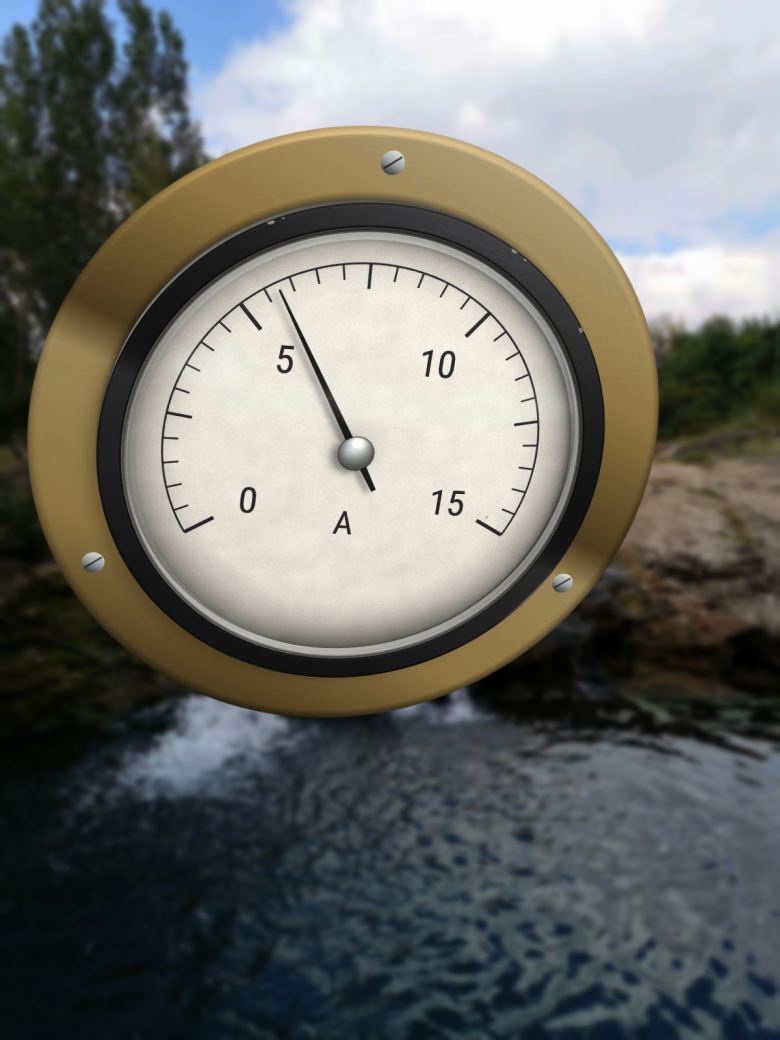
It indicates 5.75 A
